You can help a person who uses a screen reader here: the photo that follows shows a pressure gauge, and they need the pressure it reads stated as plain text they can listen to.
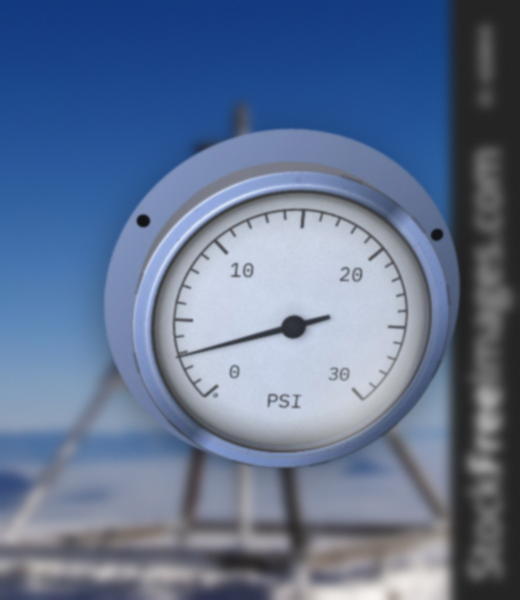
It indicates 3 psi
